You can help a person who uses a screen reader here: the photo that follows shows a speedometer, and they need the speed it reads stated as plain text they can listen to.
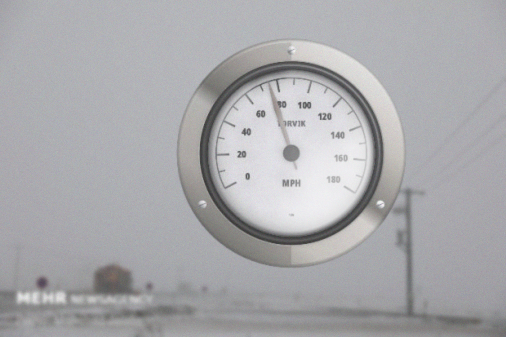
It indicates 75 mph
